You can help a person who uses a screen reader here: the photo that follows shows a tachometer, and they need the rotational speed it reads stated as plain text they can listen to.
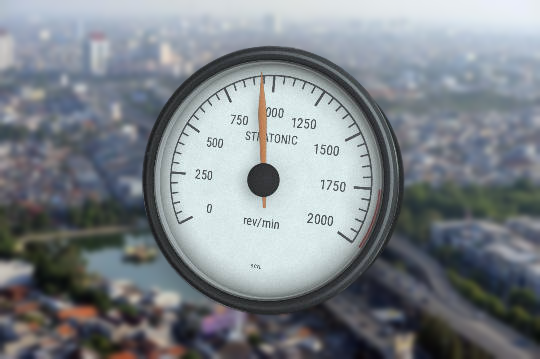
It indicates 950 rpm
